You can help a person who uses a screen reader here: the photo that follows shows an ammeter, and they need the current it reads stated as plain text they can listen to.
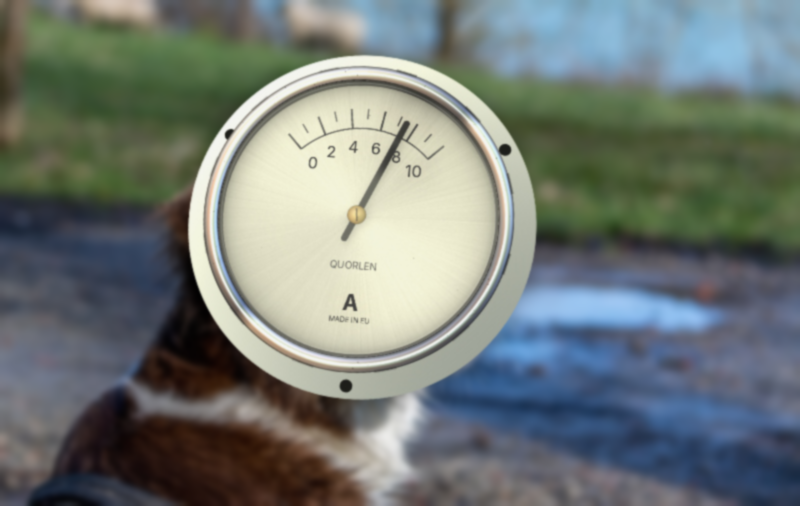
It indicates 7.5 A
